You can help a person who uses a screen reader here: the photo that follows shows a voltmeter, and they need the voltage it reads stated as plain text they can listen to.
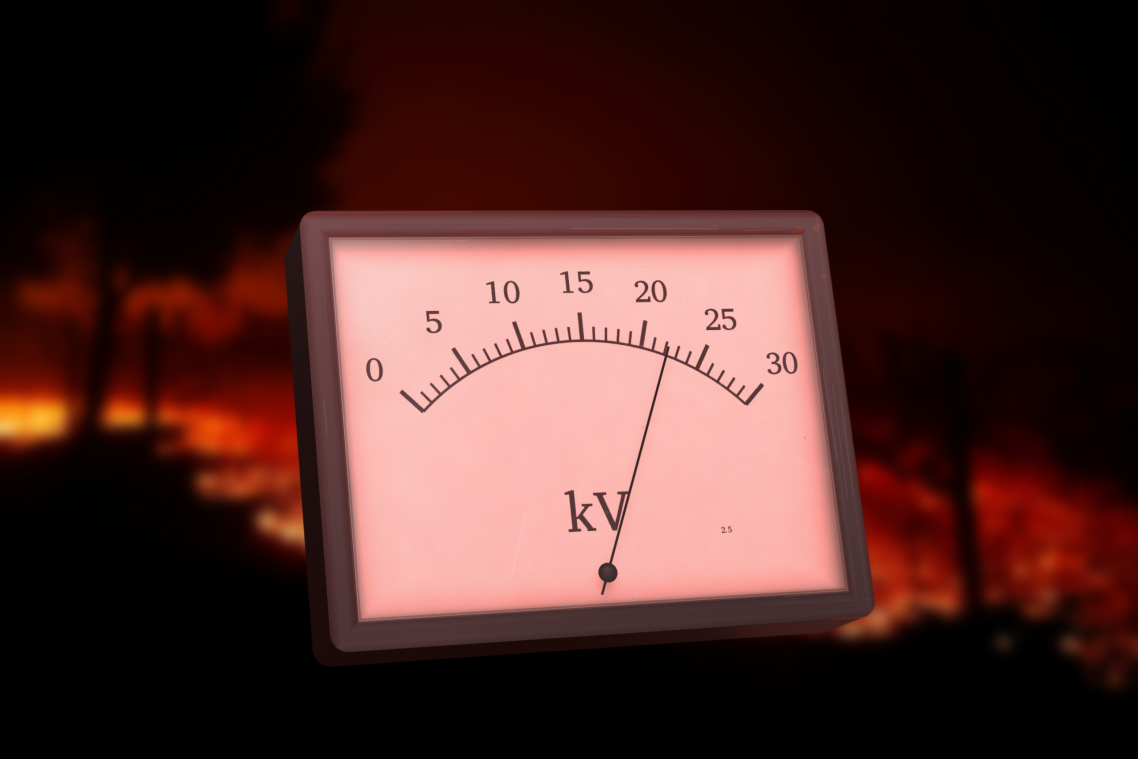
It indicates 22 kV
